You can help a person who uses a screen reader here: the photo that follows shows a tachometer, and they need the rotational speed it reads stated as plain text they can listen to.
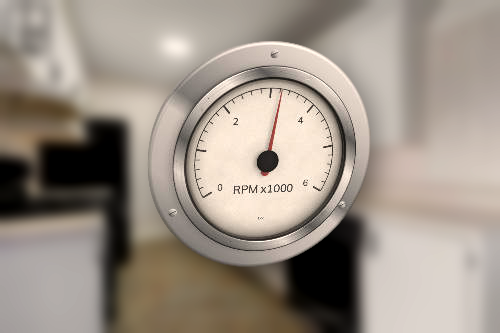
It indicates 3200 rpm
